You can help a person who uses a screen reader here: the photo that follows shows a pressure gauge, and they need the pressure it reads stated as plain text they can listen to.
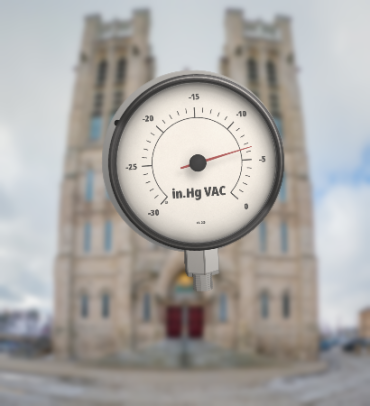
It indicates -6.5 inHg
